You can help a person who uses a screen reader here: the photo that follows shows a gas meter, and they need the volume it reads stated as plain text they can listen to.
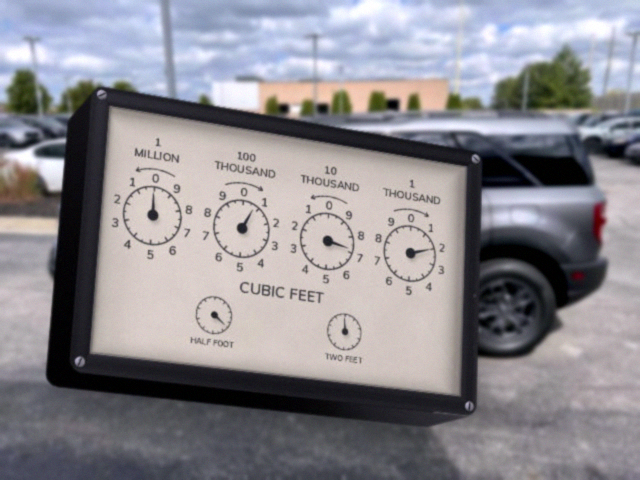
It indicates 7200 ft³
